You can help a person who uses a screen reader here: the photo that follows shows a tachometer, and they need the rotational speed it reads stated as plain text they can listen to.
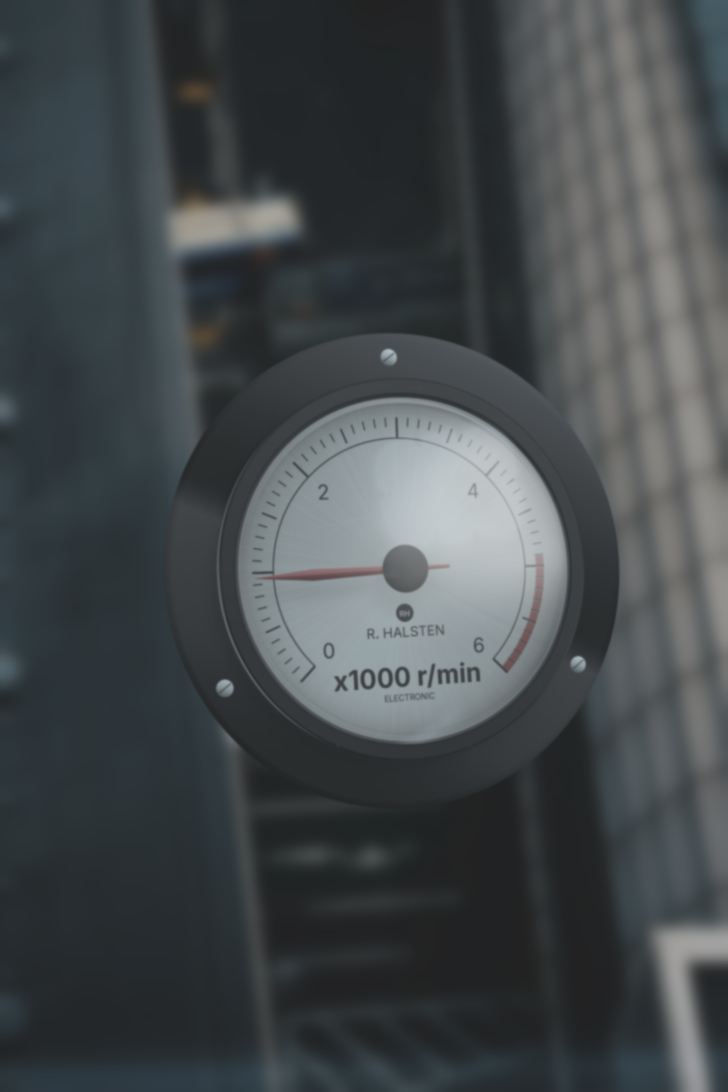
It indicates 950 rpm
